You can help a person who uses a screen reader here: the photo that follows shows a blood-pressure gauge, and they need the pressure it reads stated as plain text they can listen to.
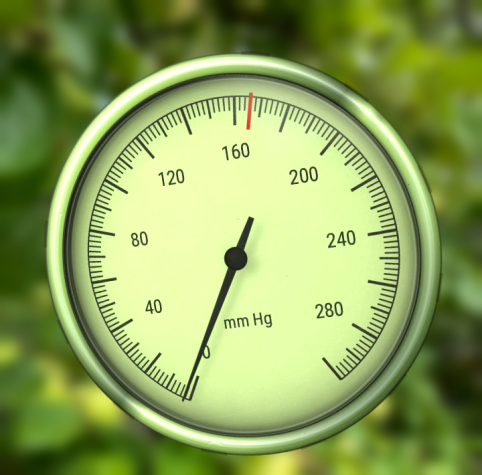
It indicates 2 mmHg
